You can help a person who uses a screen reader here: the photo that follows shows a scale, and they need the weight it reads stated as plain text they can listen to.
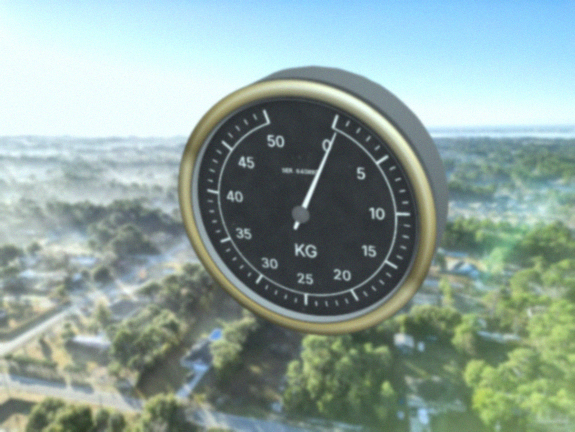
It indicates 0.5 kg
